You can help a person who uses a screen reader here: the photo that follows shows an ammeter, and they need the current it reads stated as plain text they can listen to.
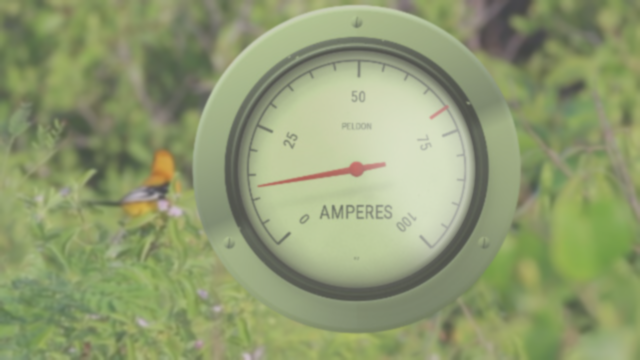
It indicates 12.5 A
